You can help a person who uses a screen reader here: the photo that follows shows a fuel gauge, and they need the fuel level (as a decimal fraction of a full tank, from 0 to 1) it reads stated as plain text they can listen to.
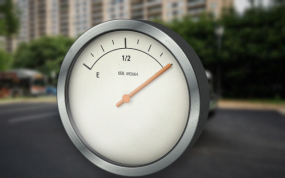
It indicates 1
